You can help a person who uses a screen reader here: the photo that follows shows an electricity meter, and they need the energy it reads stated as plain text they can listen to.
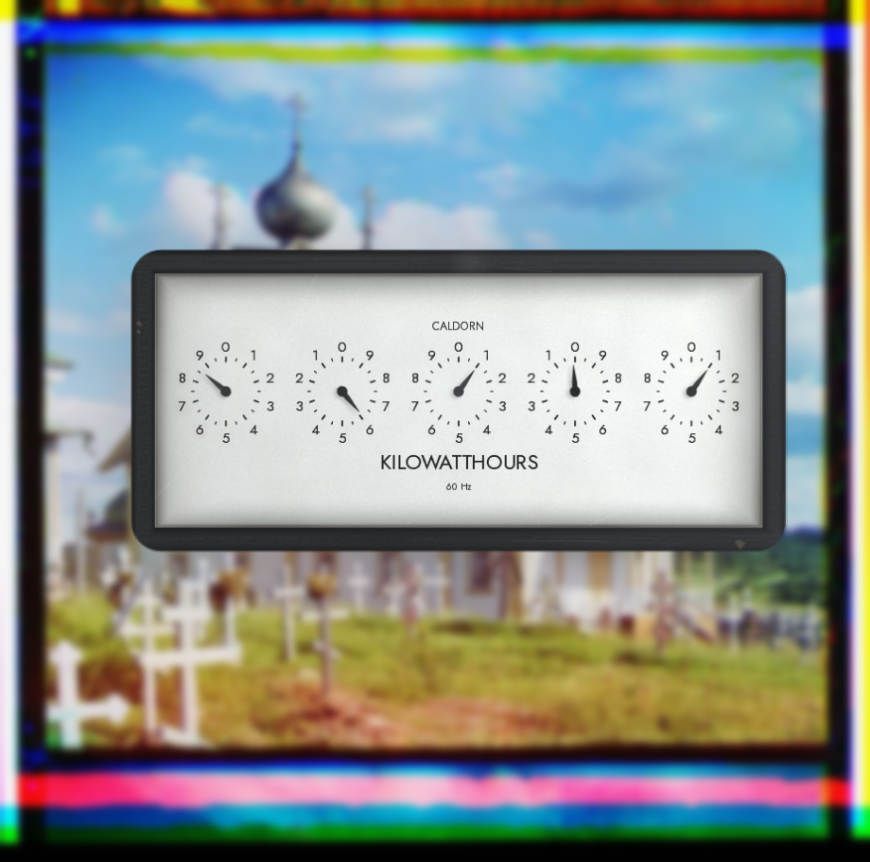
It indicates 86101 kWh
